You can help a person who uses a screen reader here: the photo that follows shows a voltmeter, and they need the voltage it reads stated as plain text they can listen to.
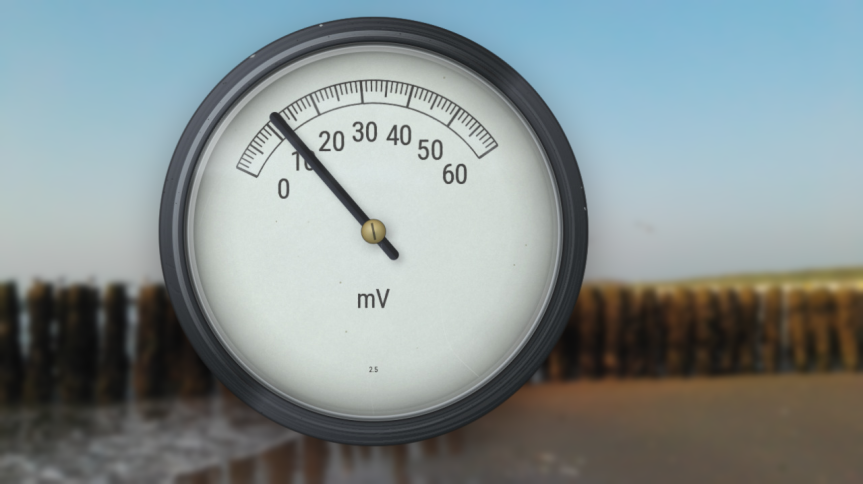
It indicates 12 mV
